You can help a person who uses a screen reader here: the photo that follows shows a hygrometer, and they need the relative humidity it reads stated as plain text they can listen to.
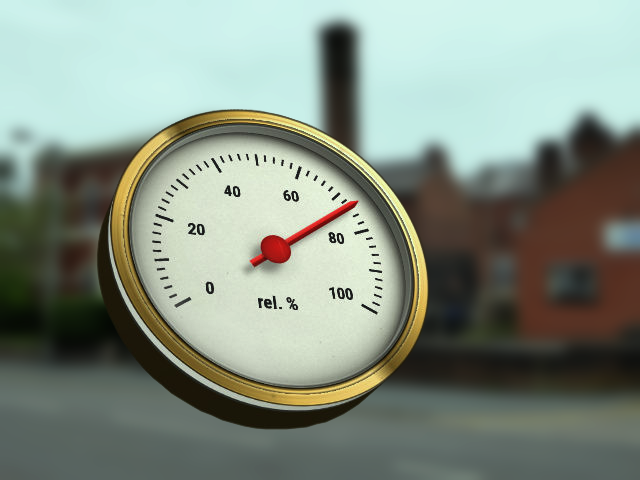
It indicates 74 %
